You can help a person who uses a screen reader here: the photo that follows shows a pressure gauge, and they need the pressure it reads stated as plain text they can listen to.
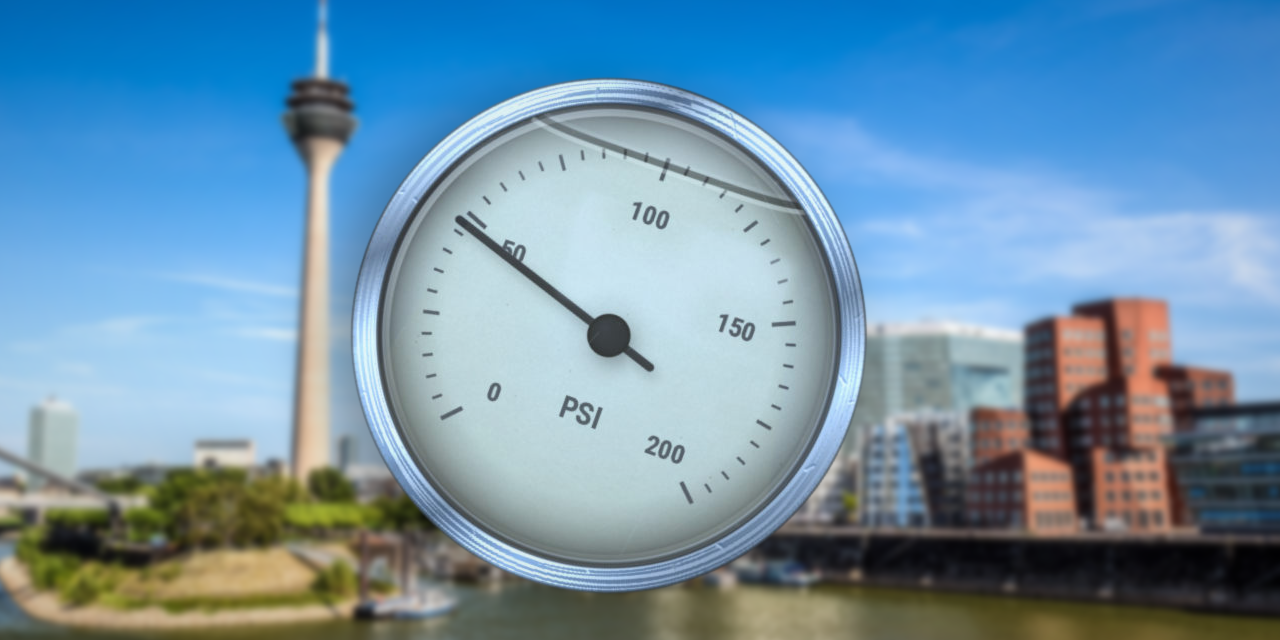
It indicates 47.5 psi
